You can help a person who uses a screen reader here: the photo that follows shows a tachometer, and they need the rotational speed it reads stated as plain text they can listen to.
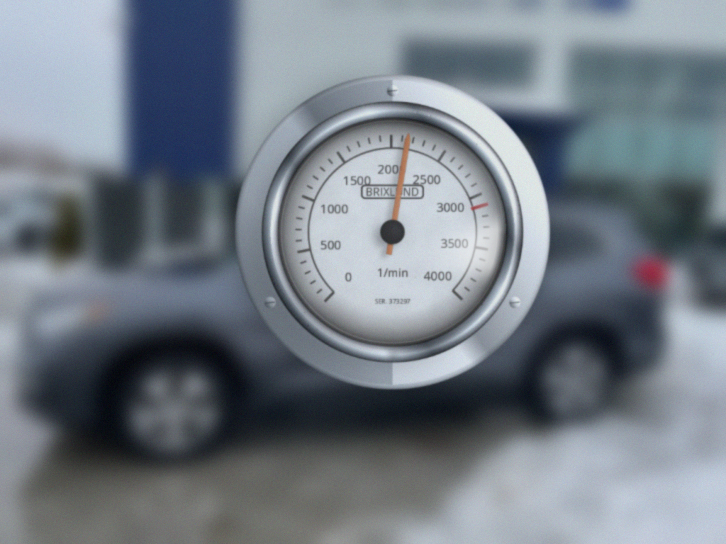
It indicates 2150 rpm
